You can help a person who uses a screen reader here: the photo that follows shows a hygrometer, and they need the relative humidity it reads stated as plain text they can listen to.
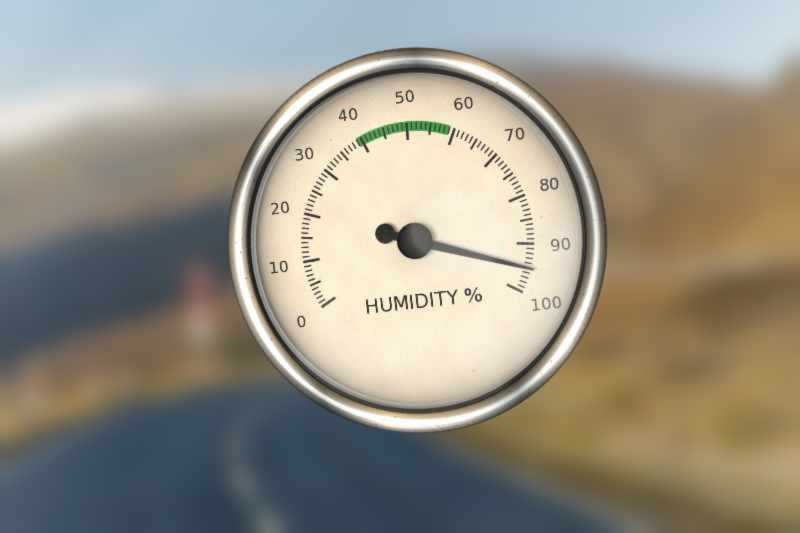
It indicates 95 %
